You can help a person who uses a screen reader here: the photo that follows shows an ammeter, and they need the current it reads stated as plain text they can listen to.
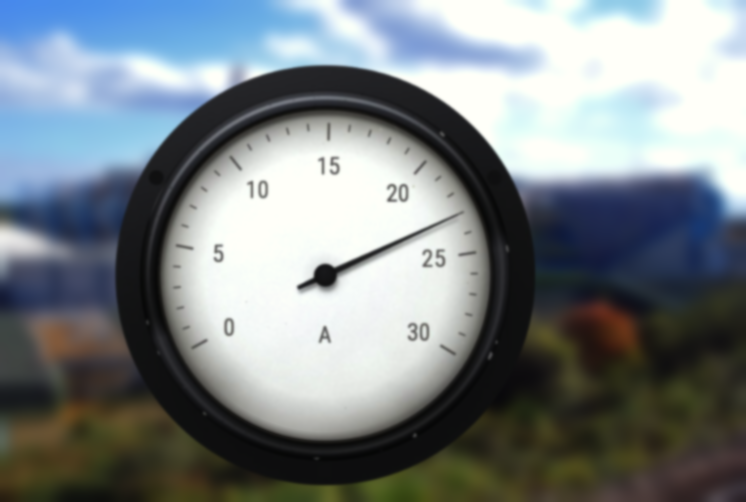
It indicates 23 A
